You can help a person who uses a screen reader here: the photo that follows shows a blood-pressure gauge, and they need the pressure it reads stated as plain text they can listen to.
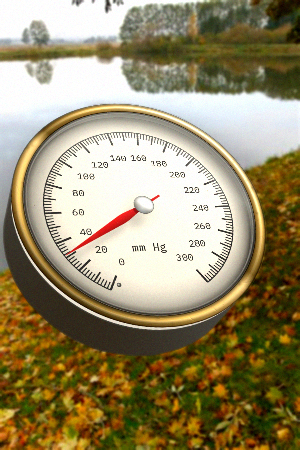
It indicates 30 mmHg
